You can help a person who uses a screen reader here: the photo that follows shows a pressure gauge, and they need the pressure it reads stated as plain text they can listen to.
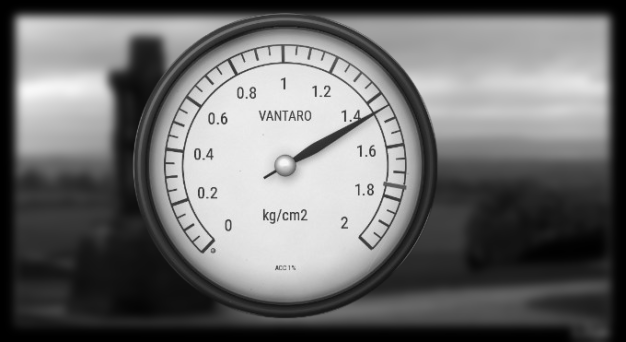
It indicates 1.45 kg/cm²
